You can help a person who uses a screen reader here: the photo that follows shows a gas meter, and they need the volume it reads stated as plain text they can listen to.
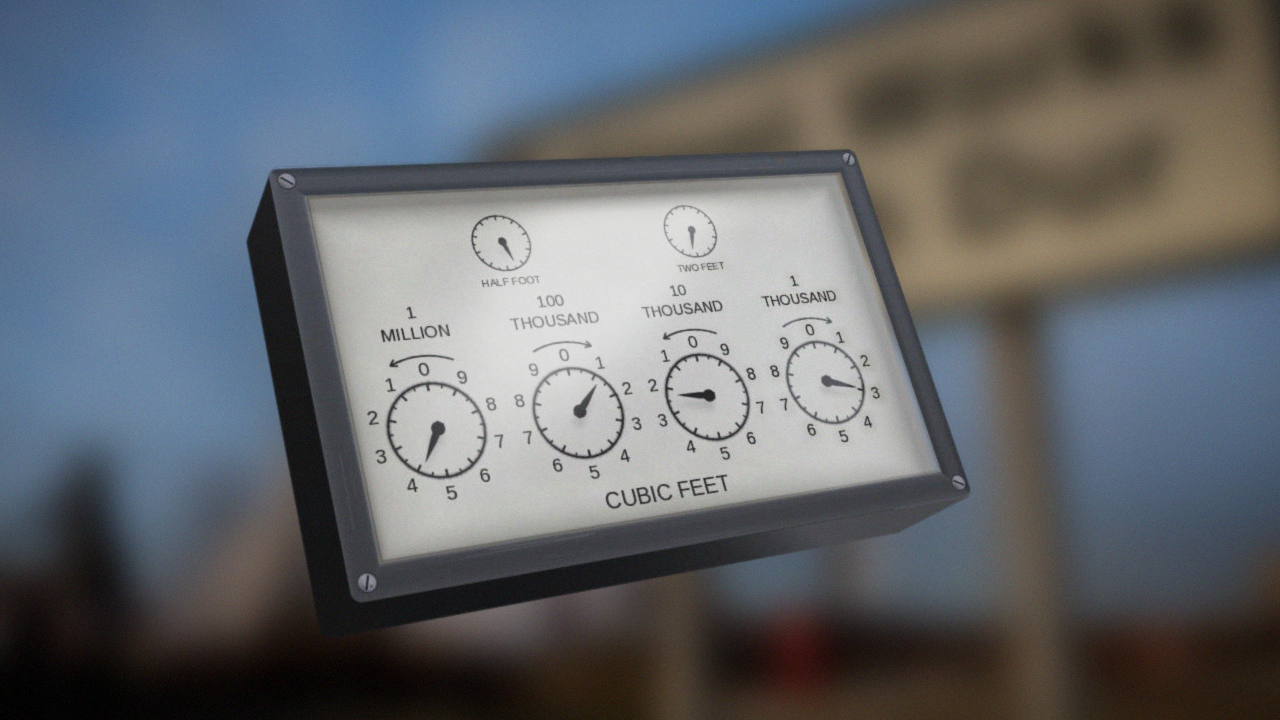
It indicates 412300 ft³
